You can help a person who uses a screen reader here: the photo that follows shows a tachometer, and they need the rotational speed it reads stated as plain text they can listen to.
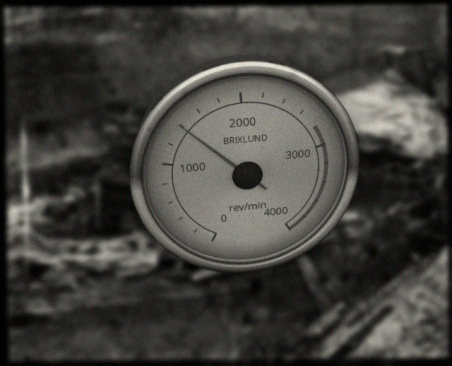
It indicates 1400 rpm
